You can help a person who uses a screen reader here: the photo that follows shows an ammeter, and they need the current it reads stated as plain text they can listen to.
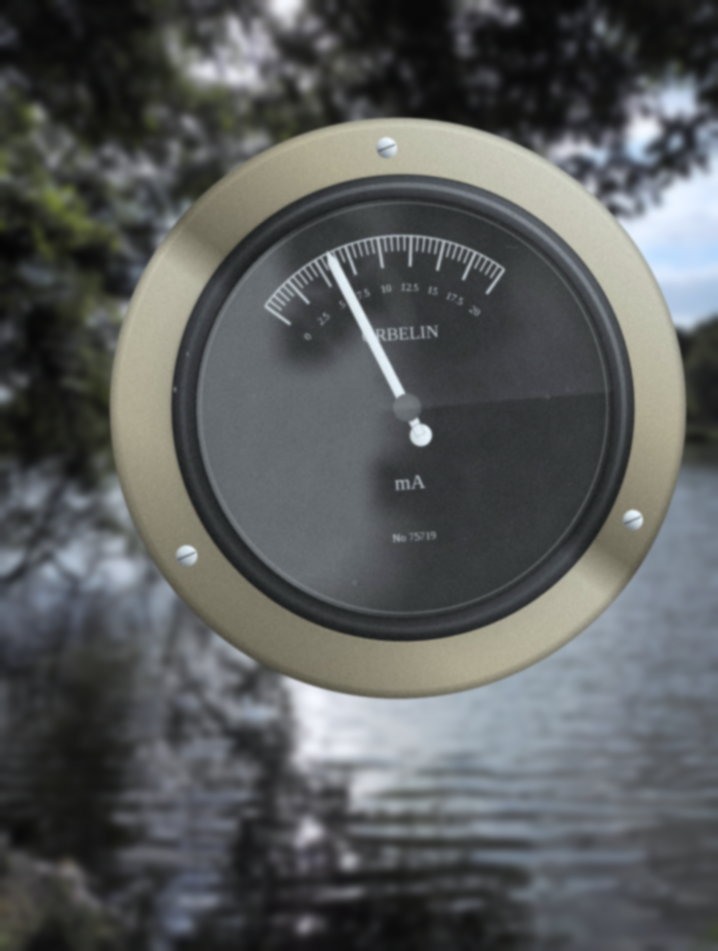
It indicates 6 mA
